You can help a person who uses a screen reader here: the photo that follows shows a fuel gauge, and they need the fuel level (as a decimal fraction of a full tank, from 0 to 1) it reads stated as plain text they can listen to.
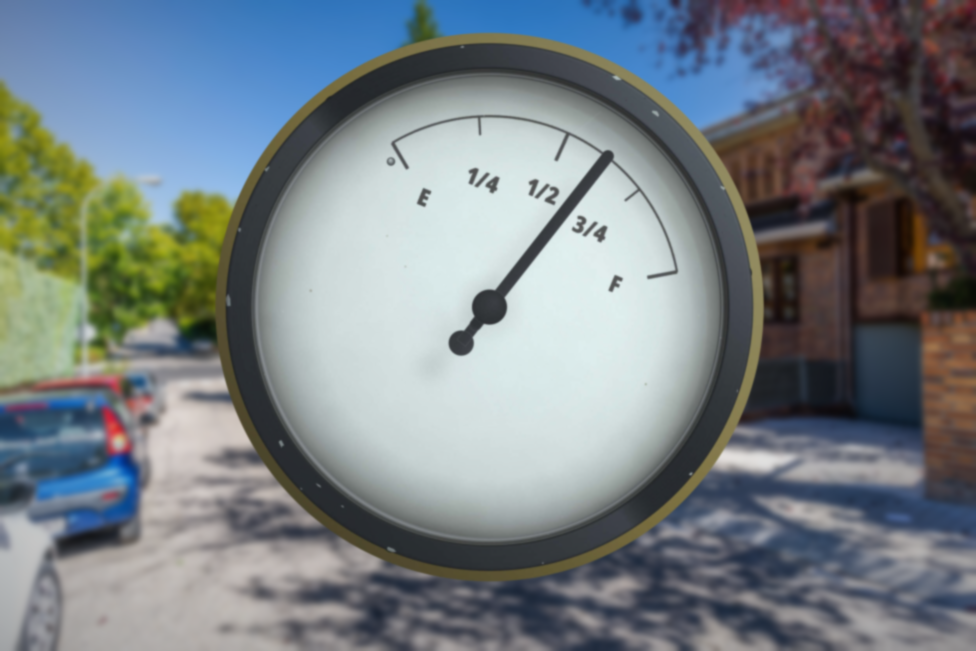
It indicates 0.625
